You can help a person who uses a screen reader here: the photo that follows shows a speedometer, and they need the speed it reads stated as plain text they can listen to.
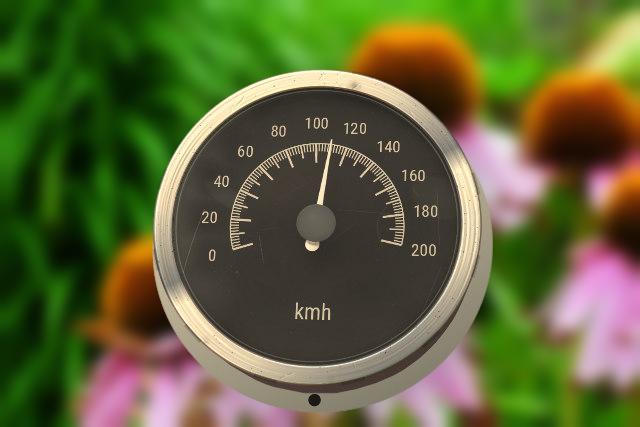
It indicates 110 km/h
